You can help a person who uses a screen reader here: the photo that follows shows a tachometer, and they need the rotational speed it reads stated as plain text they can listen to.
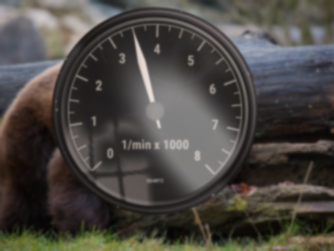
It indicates 3500 rpm
